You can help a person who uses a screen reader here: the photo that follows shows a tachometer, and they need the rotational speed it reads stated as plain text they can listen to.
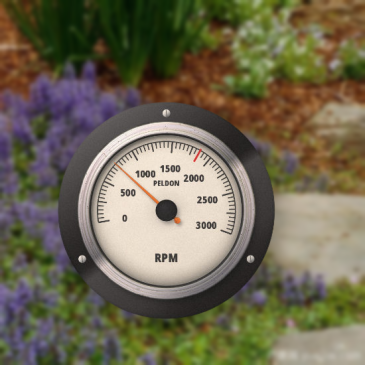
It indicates 750 rpm
